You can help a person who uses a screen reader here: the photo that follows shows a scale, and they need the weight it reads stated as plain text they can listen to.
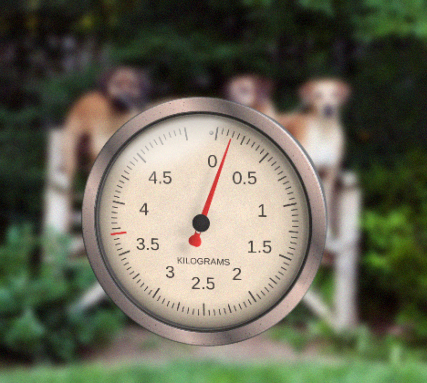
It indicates 0.15 kg
